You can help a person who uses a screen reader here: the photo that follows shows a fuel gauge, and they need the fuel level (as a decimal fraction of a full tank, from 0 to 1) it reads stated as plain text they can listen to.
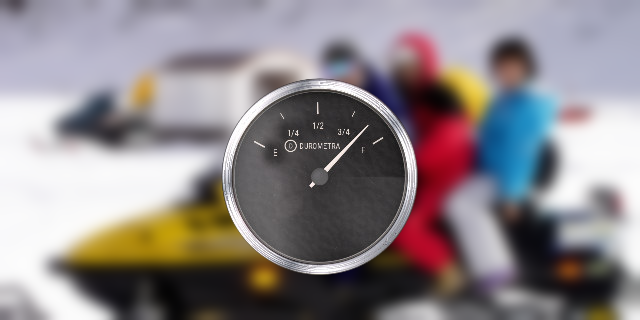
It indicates 0.875
